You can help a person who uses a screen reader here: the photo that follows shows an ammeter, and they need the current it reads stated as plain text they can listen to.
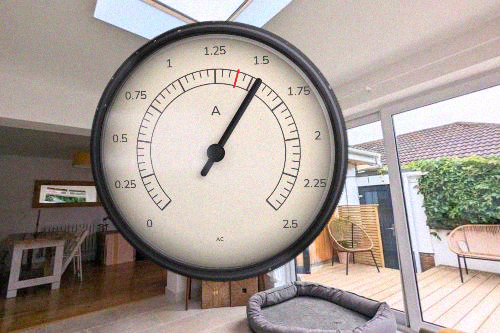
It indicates 1.55 A
